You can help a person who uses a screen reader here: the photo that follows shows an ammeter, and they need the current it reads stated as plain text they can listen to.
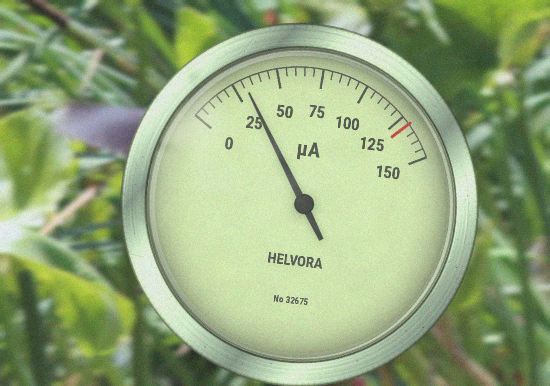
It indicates 30 µA
